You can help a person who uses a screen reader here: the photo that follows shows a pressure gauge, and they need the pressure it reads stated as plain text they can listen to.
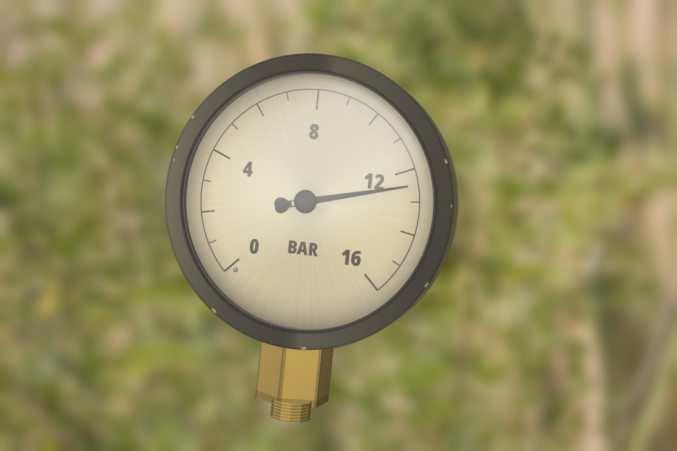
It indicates 12.5 bar
